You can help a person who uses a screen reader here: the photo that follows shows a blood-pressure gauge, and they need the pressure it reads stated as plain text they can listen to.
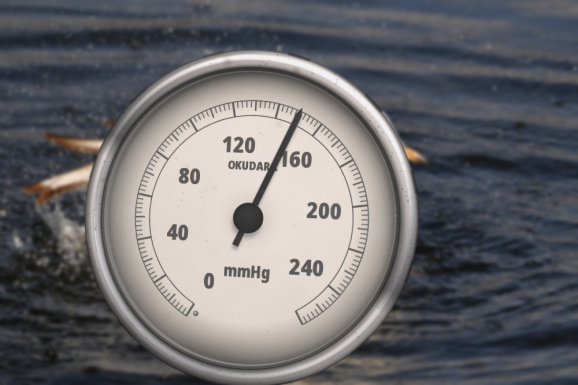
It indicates 150 mmHg
